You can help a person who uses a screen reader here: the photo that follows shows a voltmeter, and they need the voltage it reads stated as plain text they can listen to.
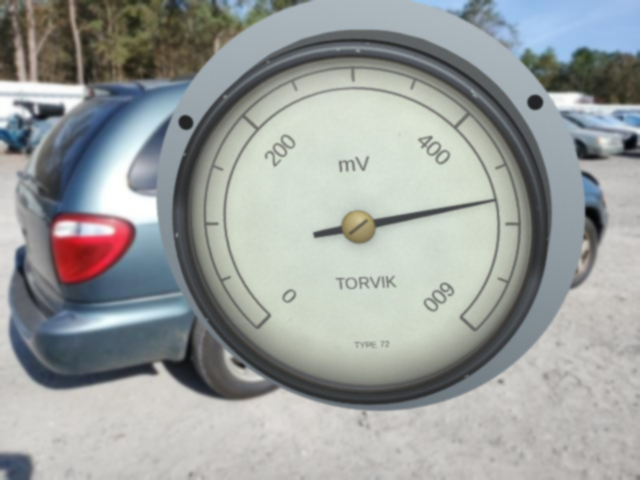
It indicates 475 mV
